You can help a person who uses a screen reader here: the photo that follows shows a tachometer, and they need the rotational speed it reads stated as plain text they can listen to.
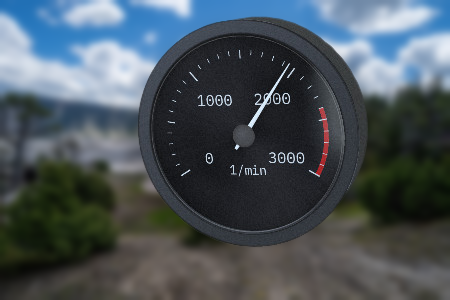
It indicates 1950 rpm
